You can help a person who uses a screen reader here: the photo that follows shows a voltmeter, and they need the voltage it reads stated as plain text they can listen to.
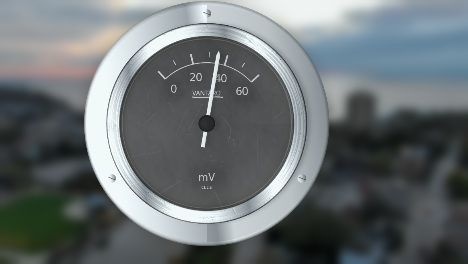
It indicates 35 mV
